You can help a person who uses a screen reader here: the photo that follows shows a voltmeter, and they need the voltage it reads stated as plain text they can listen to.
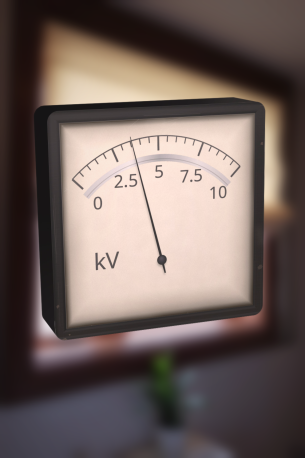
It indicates 3.5 kV
